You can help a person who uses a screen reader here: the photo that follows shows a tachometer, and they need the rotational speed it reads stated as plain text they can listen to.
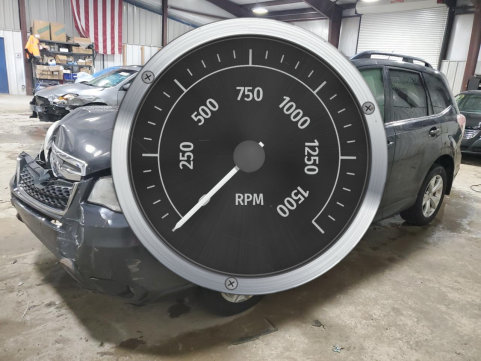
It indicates 0 rpm
